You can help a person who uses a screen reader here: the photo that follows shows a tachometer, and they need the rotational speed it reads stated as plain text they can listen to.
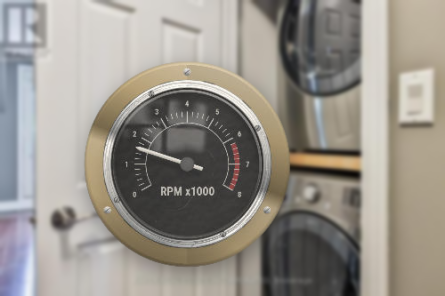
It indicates 1600 rpm
